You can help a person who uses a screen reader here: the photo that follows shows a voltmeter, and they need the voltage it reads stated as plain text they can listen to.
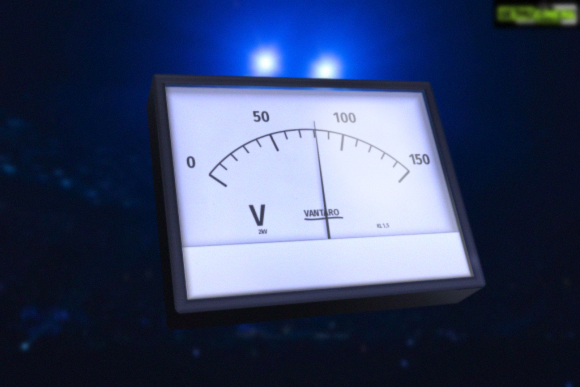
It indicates 80 V
